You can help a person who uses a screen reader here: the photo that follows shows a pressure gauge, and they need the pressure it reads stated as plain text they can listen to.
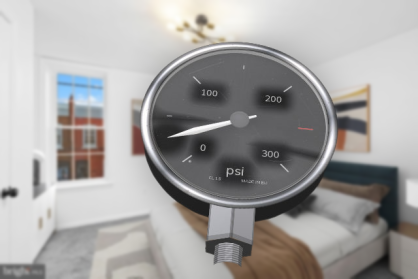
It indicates 25 psi
